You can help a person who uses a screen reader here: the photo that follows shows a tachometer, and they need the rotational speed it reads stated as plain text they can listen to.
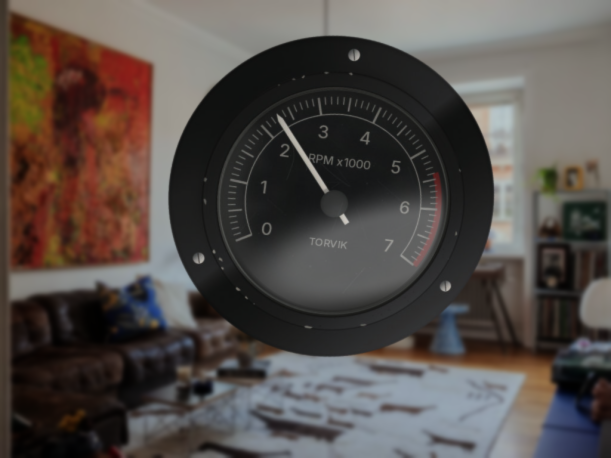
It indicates 2300 rpm
